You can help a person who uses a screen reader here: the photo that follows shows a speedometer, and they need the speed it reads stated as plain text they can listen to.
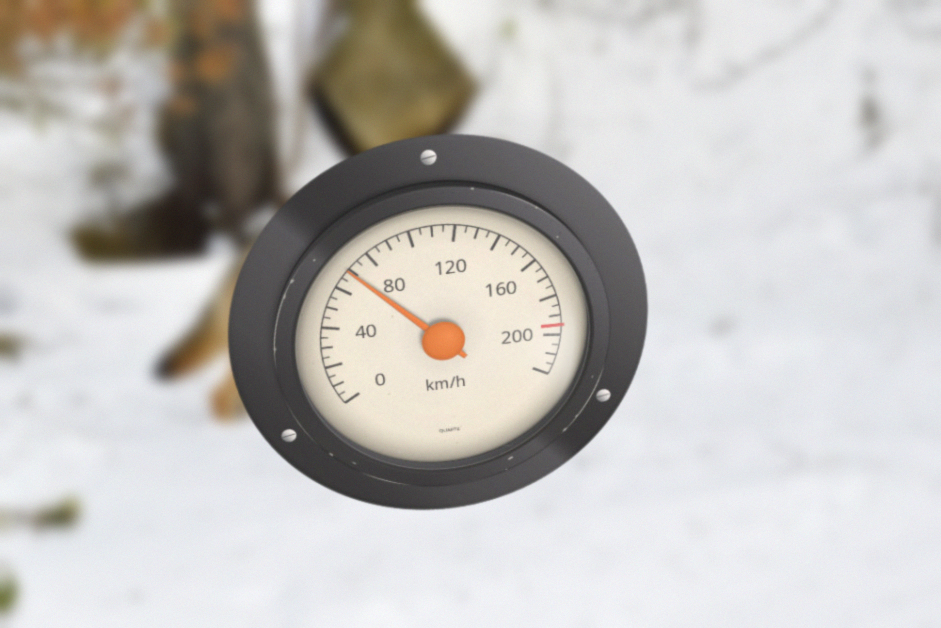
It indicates 70 km/h
